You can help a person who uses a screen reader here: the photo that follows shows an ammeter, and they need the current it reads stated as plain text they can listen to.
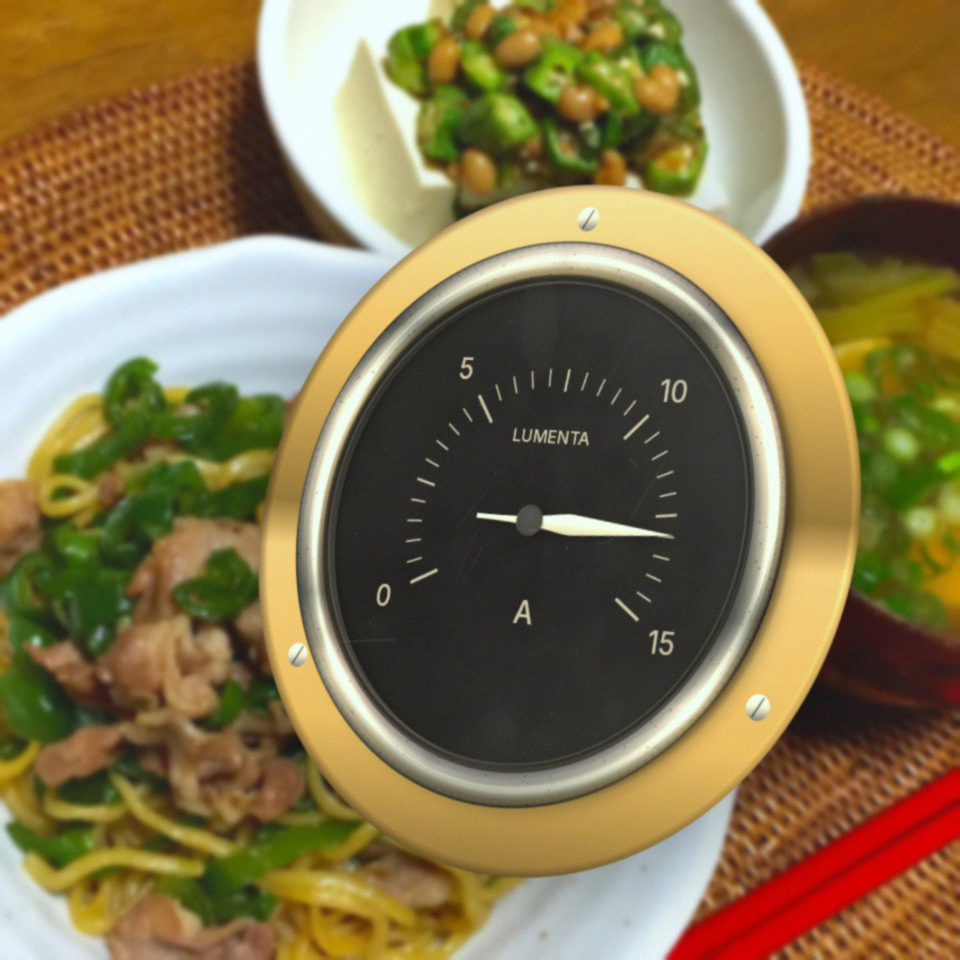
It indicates 13 A
